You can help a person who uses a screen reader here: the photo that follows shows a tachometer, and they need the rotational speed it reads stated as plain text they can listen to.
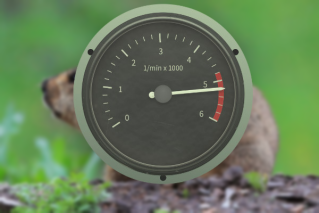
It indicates 5200 rpm
